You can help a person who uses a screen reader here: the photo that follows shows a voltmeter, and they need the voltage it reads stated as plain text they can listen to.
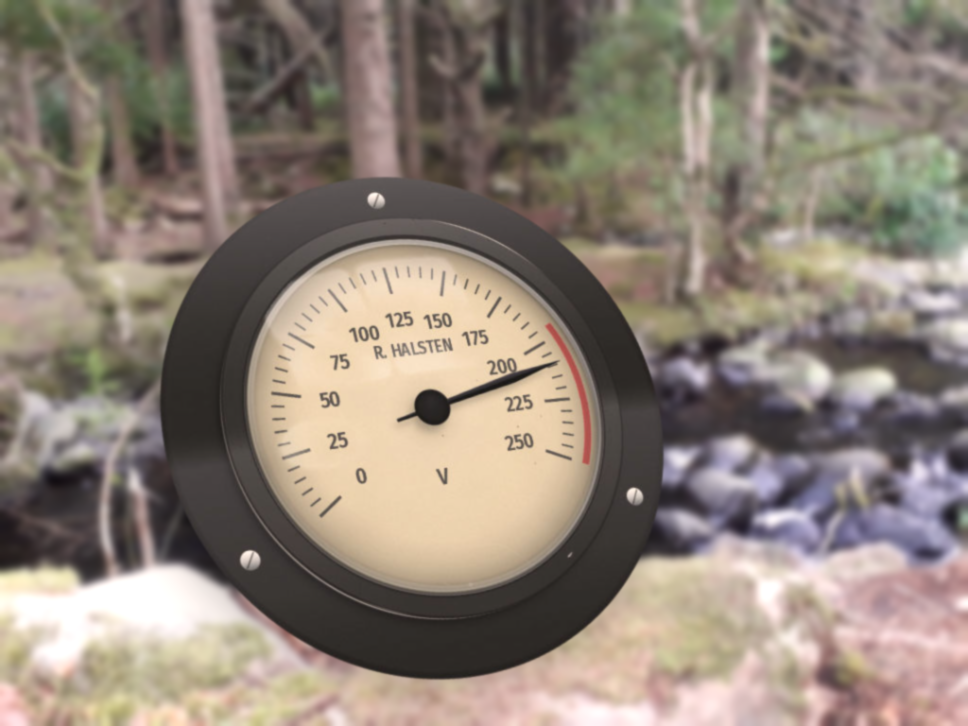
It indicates 210 V
